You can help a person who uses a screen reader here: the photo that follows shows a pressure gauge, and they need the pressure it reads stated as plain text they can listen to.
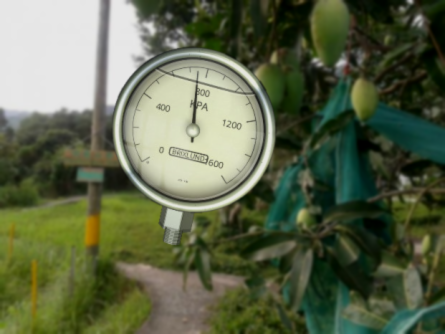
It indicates 750 kPa
